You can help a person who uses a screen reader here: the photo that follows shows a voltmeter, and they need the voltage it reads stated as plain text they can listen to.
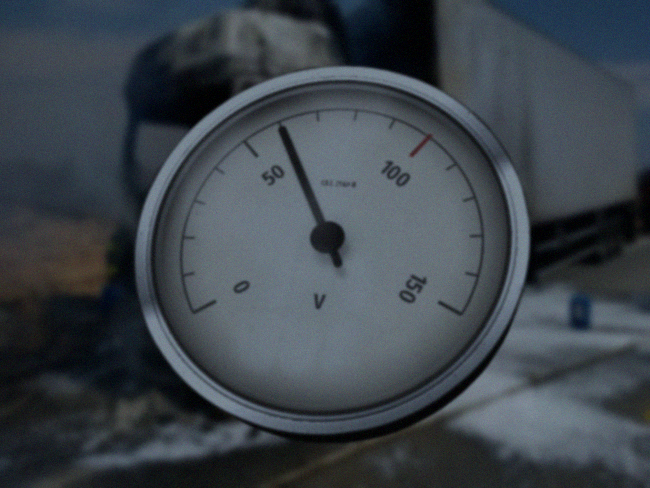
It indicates 60 V
